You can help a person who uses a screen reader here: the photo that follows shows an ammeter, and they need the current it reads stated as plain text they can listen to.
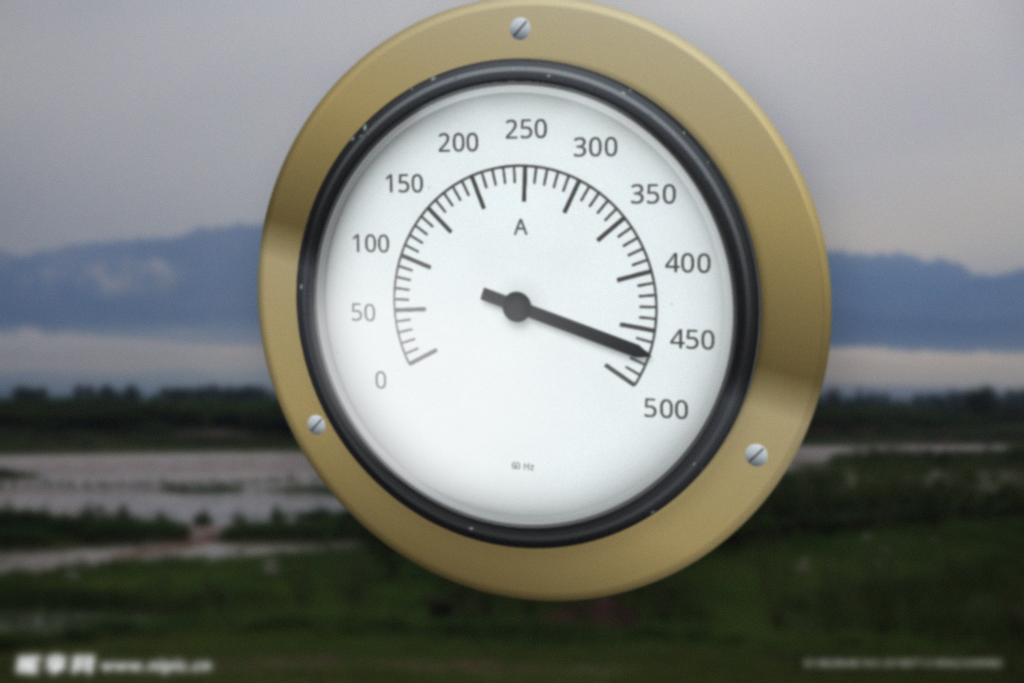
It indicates 470 A
